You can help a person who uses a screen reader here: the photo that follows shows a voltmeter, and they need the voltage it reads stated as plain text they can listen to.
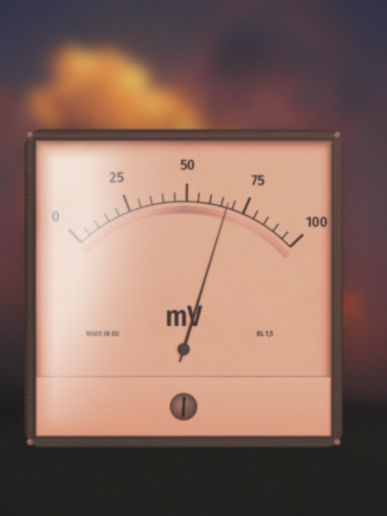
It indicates 67.5 mV
